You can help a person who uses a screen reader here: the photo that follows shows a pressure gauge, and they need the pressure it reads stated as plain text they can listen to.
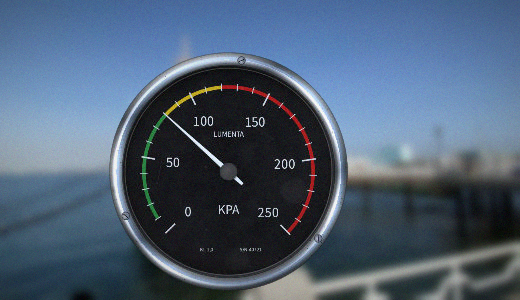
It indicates 80 kPa
